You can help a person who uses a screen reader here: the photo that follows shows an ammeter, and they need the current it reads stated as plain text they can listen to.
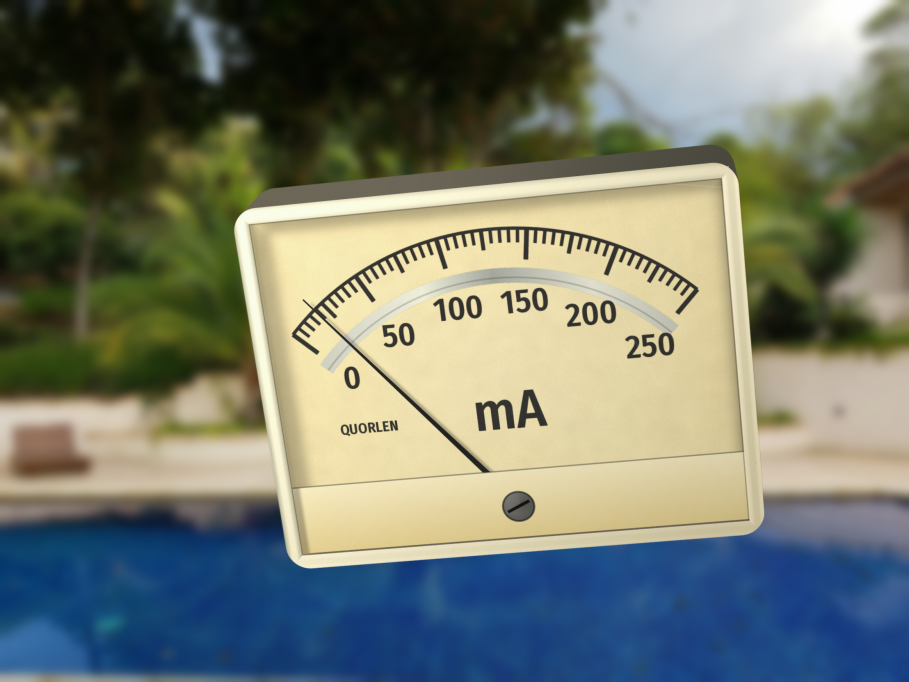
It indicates 20 mA
